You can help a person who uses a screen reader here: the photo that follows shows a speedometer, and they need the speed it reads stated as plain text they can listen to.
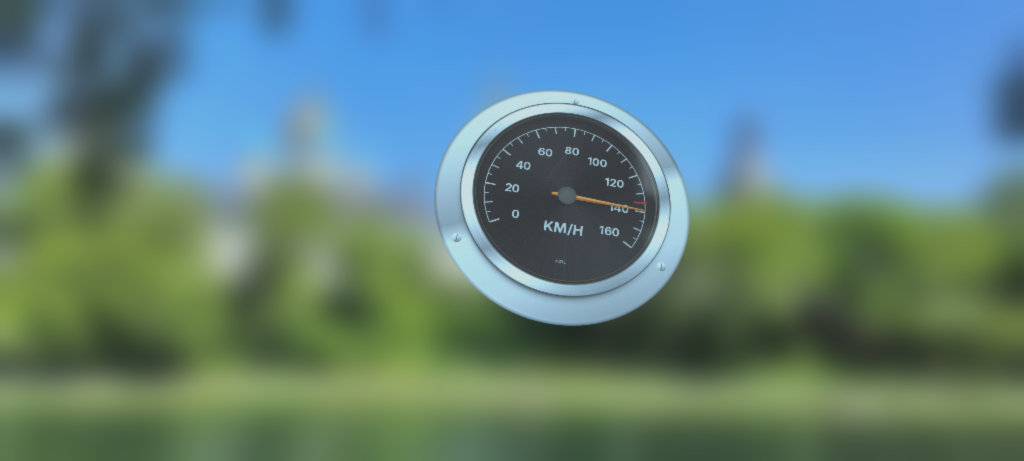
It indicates 140 km/h
